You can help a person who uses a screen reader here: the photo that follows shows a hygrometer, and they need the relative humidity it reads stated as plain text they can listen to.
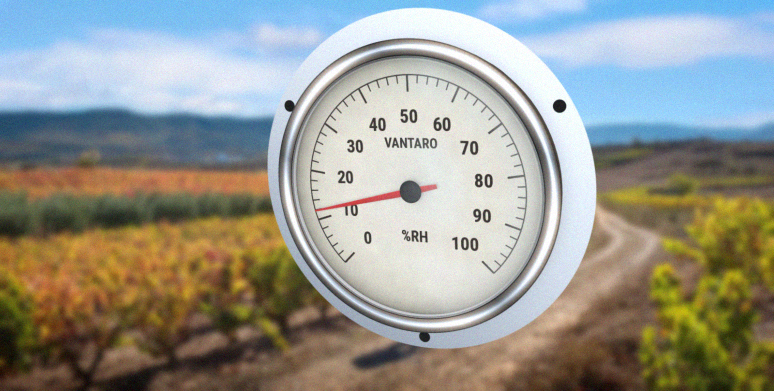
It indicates 12 %
